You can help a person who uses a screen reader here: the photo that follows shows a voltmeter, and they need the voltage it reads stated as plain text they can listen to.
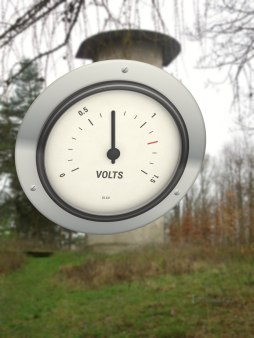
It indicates 0.7 V
